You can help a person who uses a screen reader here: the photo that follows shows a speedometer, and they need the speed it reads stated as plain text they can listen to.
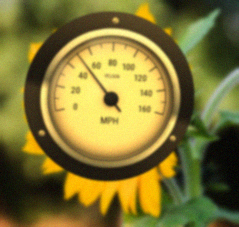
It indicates 50 mph
